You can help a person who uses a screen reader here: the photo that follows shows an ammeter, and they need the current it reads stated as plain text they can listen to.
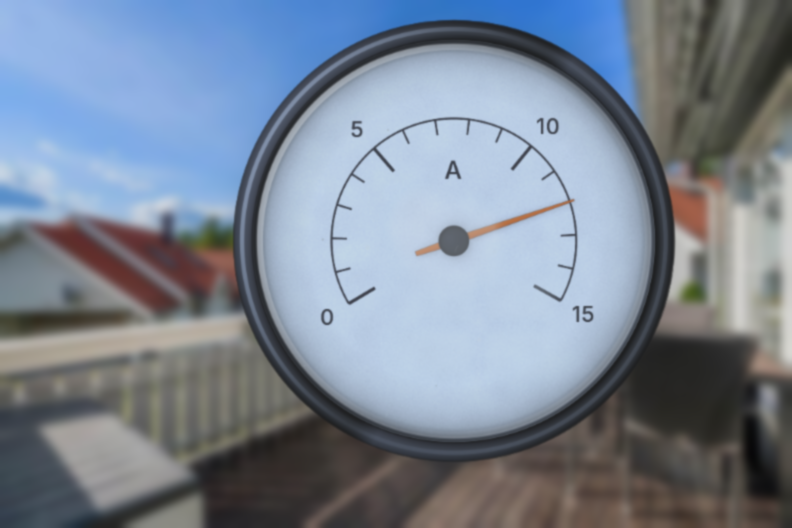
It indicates 12 A
